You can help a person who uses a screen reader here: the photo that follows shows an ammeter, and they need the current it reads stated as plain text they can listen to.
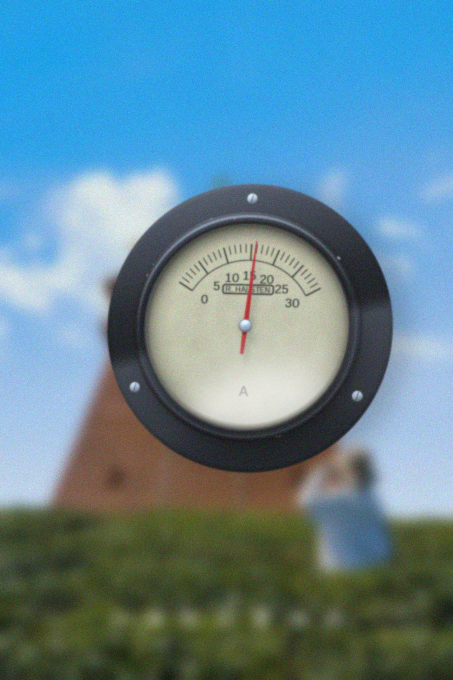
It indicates 16 A
